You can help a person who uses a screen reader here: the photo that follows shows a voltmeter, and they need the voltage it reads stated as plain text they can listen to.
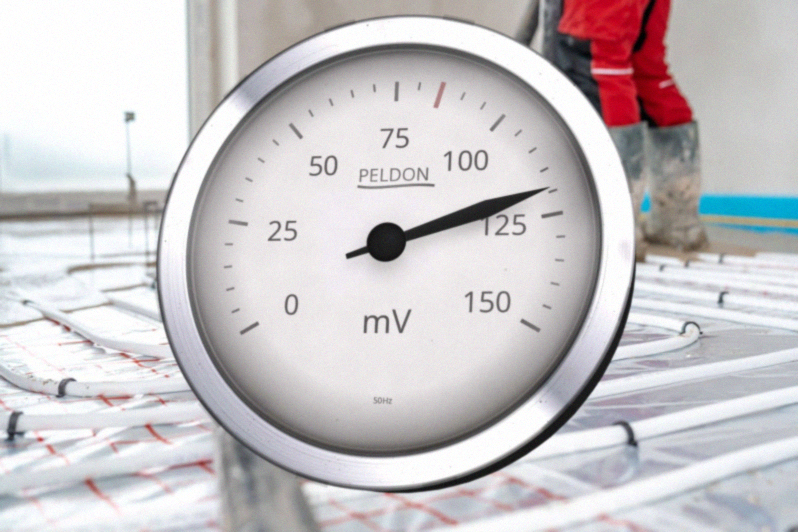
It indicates 120 mV
